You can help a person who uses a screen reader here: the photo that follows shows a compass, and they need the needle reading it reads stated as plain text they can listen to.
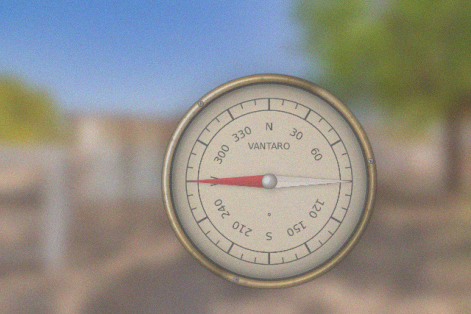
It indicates 270 °
